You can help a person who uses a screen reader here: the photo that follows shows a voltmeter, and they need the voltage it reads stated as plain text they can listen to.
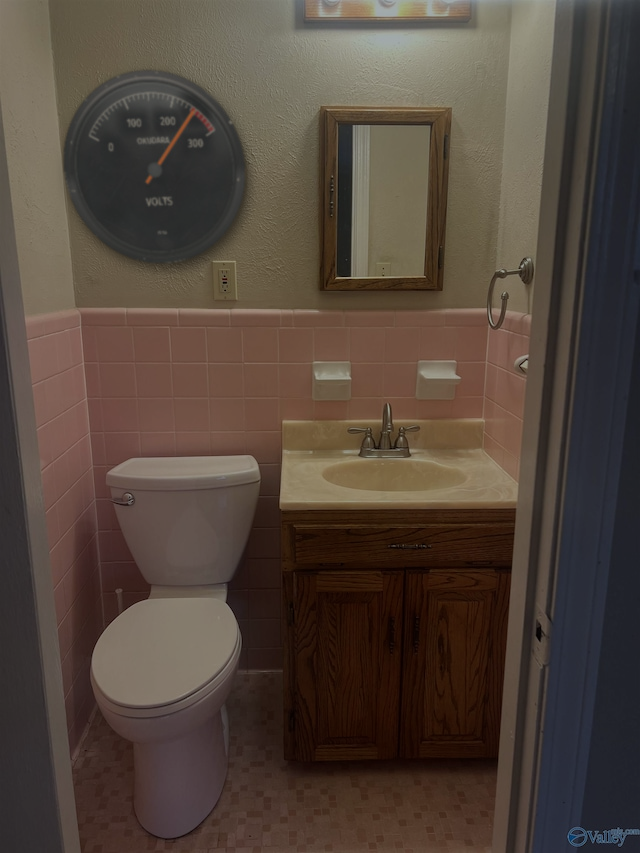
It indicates 250 V
